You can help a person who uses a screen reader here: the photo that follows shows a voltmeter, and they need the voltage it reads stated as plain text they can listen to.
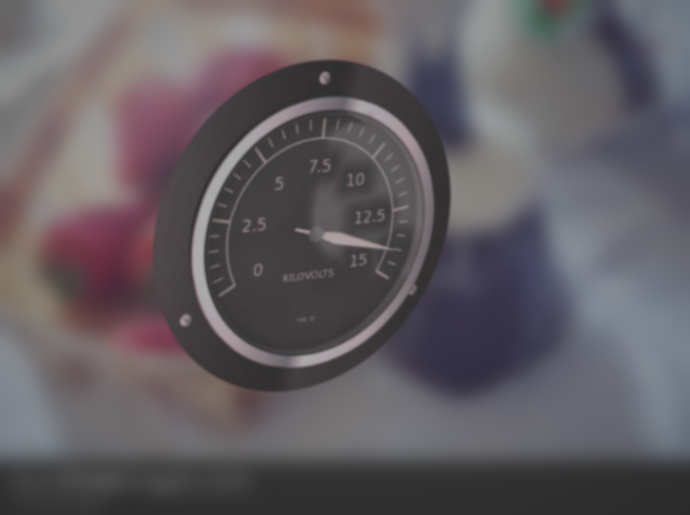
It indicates 14 kV
